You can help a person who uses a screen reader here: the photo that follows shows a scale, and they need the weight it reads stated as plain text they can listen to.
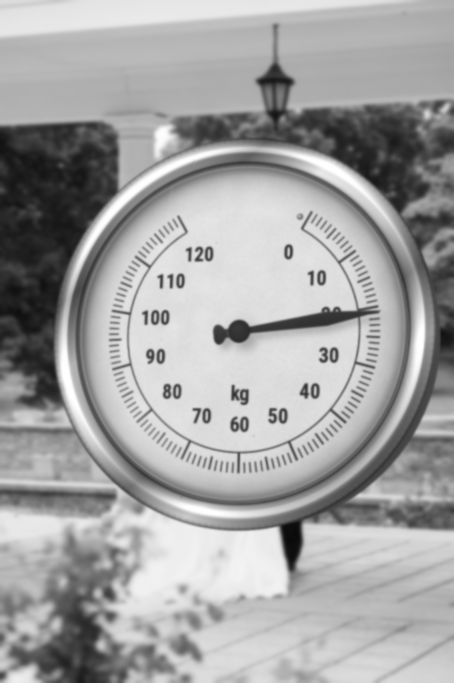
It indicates 21 kg
